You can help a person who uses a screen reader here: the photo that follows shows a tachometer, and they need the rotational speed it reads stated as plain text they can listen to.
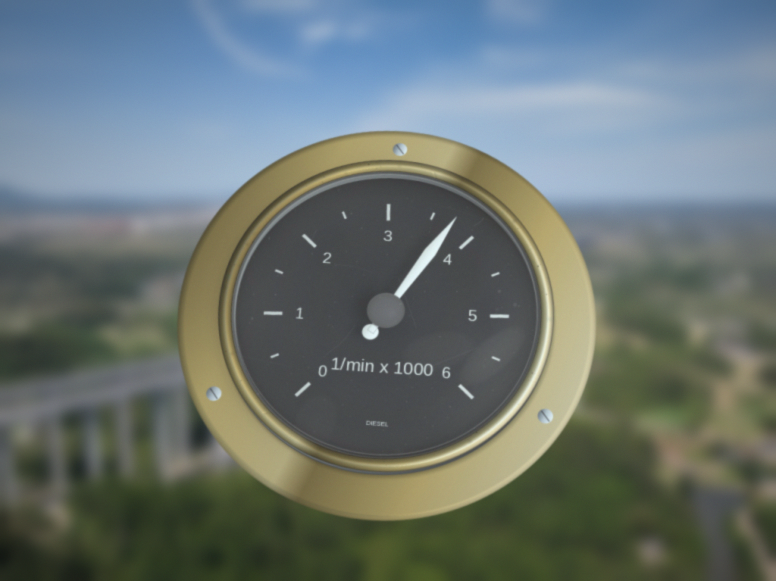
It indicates 3750 rpm
